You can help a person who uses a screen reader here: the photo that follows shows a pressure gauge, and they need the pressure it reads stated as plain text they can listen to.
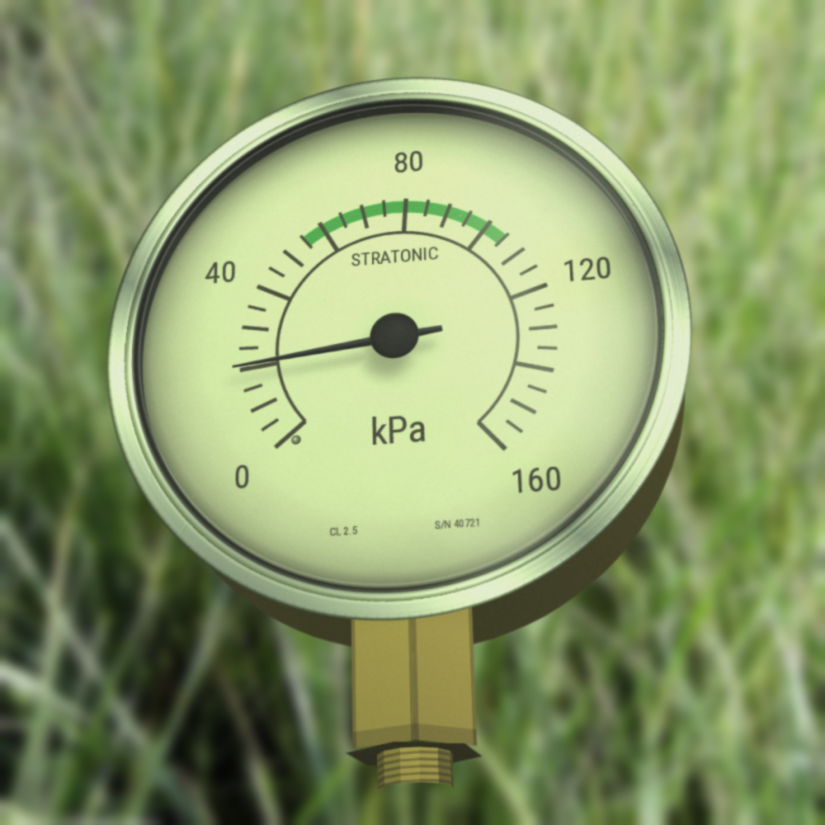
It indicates 20 kPa
